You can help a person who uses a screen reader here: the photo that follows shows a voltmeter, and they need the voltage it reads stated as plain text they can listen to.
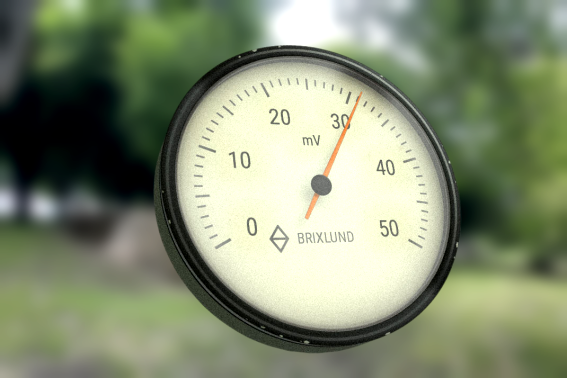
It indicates 31 mV
